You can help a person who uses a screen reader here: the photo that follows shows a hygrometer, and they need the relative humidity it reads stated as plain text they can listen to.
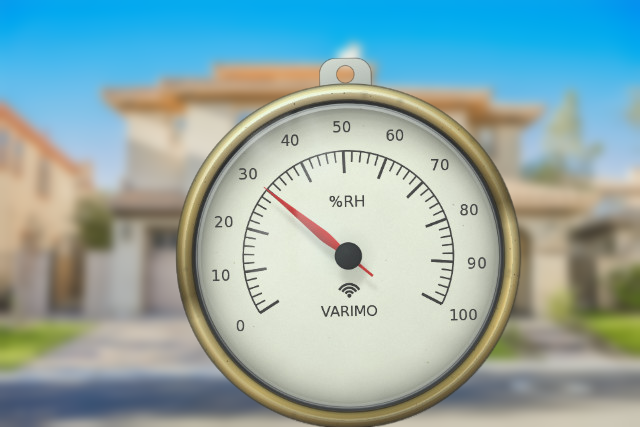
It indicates 30 %
